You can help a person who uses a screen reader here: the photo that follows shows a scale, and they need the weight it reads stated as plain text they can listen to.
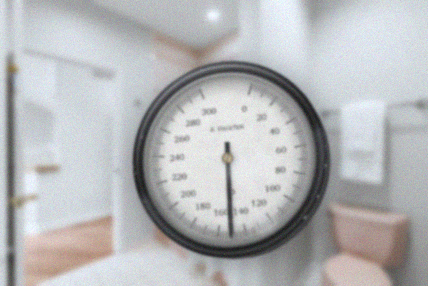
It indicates 150 lb
